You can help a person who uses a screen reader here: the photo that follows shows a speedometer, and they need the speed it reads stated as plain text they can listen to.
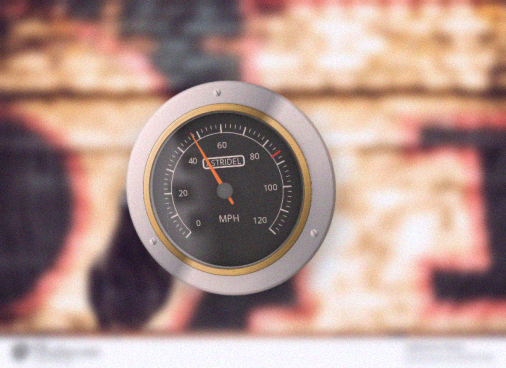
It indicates 48 mph
